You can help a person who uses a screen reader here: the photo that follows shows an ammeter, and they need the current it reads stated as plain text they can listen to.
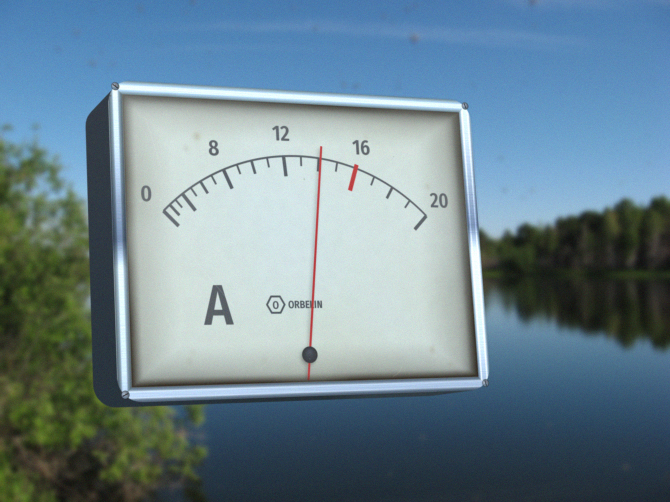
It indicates 14 A
